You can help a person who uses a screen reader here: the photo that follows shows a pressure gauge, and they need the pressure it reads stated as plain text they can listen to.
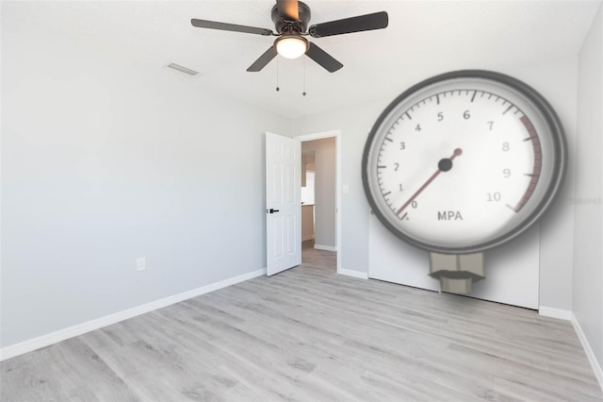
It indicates 0.2 MPa
